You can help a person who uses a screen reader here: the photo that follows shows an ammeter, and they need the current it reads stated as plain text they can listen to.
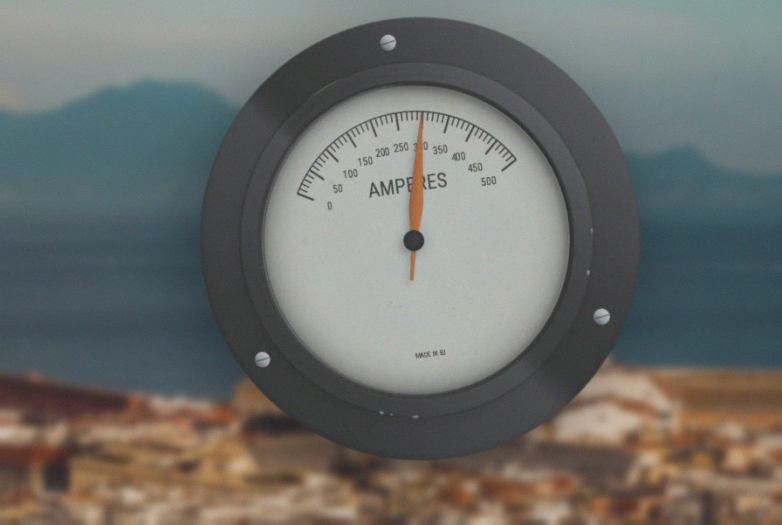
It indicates 300 A
